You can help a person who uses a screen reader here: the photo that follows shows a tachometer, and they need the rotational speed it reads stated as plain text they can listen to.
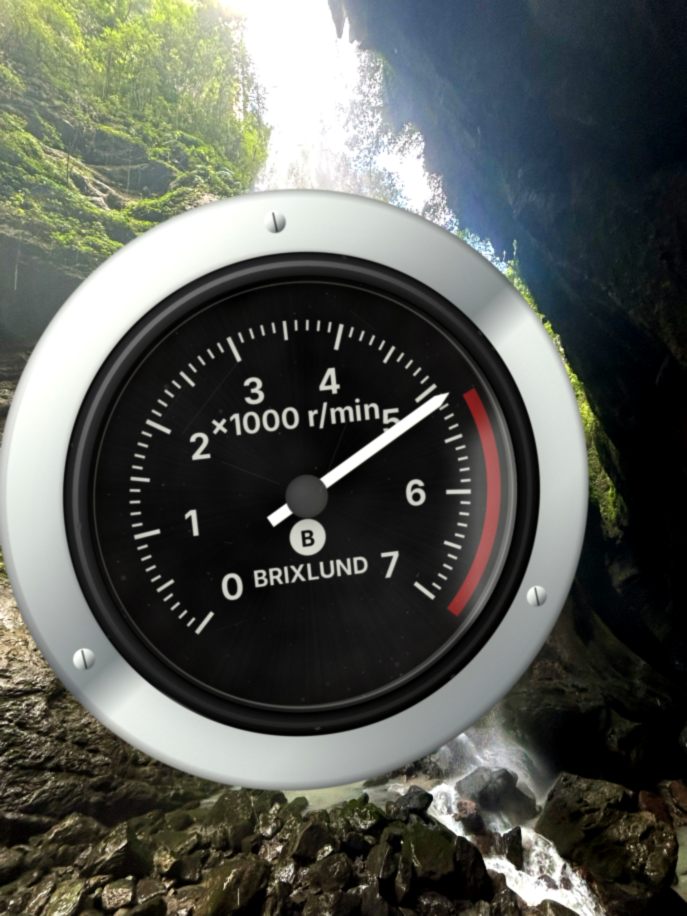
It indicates 5100 rpm
